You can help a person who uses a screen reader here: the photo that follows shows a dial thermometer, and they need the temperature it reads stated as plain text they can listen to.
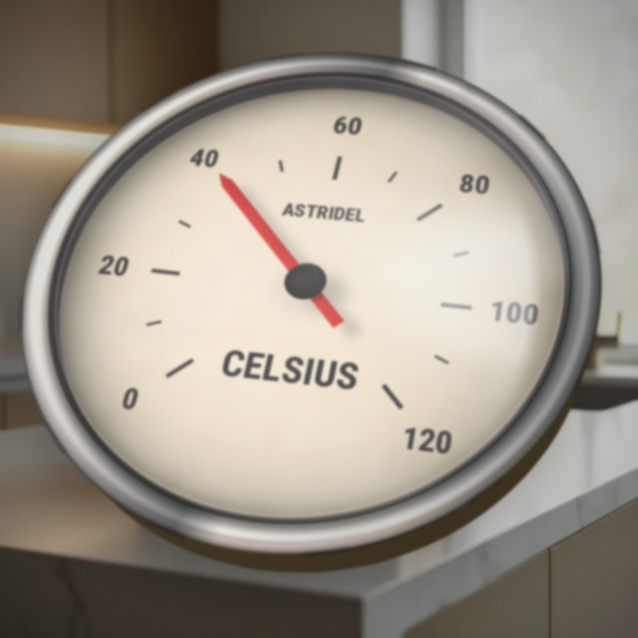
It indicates 40 °C
